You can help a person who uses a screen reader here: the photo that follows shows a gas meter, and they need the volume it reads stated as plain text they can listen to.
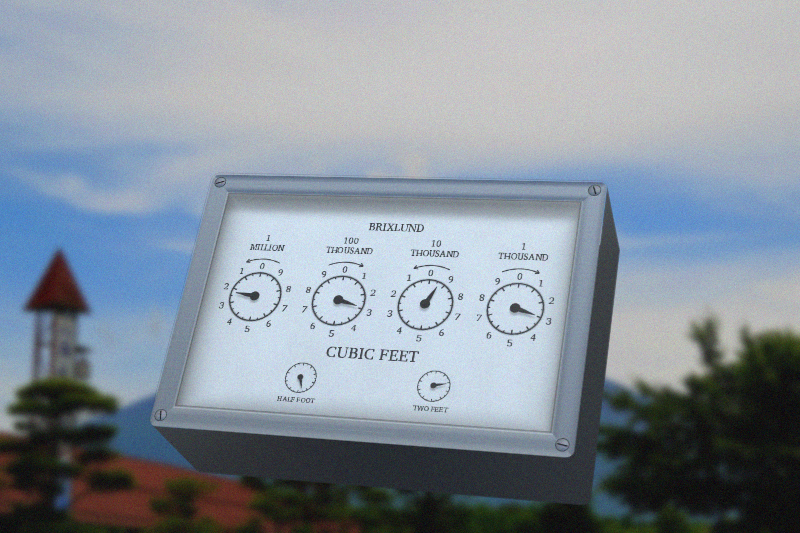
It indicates 229300 ft³
